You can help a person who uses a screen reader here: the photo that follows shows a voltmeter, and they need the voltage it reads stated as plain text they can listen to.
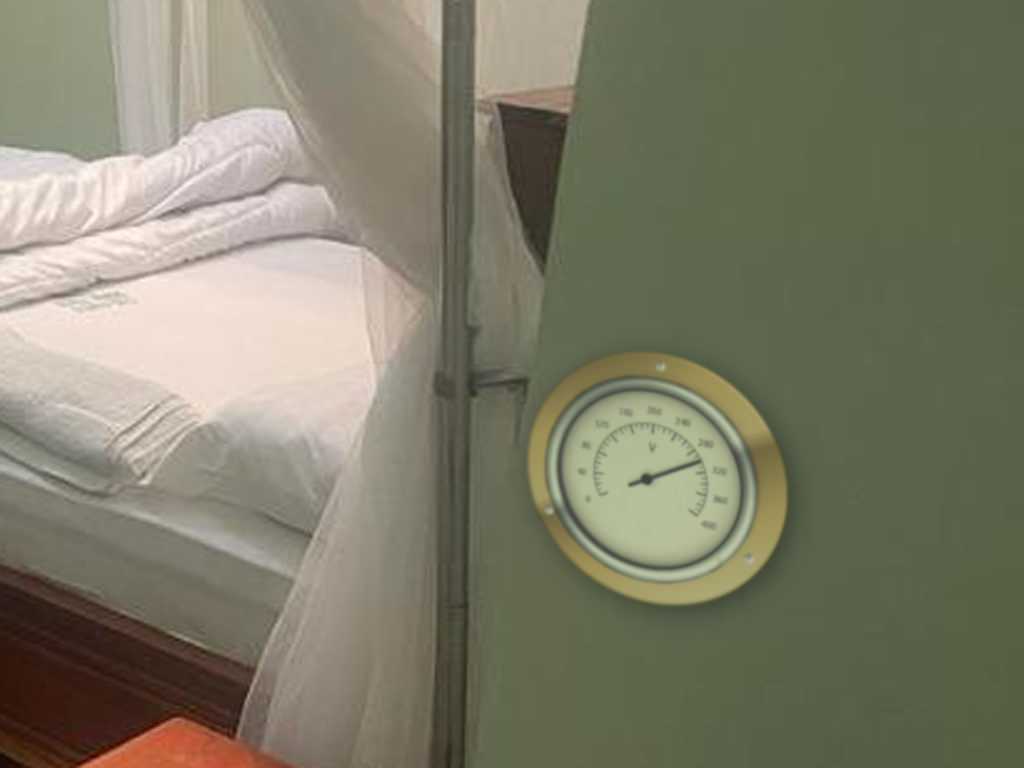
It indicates 300 V
